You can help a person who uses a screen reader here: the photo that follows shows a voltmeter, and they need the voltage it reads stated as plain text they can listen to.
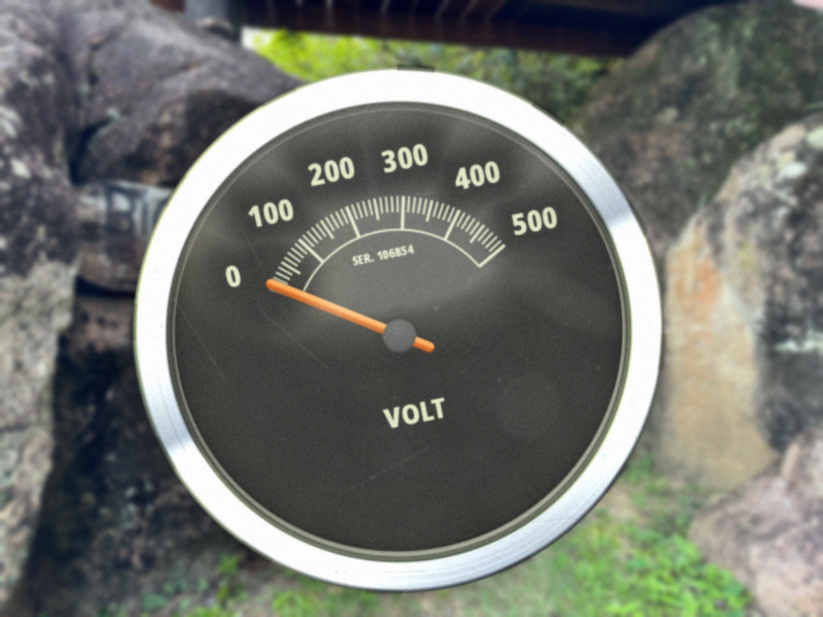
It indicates 10 V
